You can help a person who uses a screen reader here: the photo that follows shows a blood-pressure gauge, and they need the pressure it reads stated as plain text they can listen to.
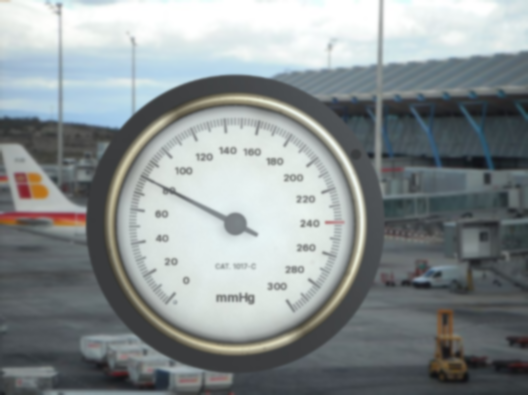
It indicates 80 mmHg
